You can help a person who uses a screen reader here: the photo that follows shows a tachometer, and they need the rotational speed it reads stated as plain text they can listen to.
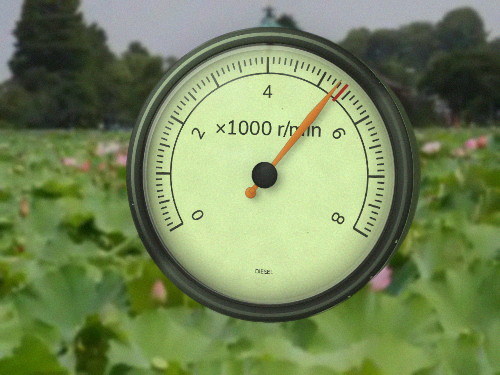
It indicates 5300 rpm
